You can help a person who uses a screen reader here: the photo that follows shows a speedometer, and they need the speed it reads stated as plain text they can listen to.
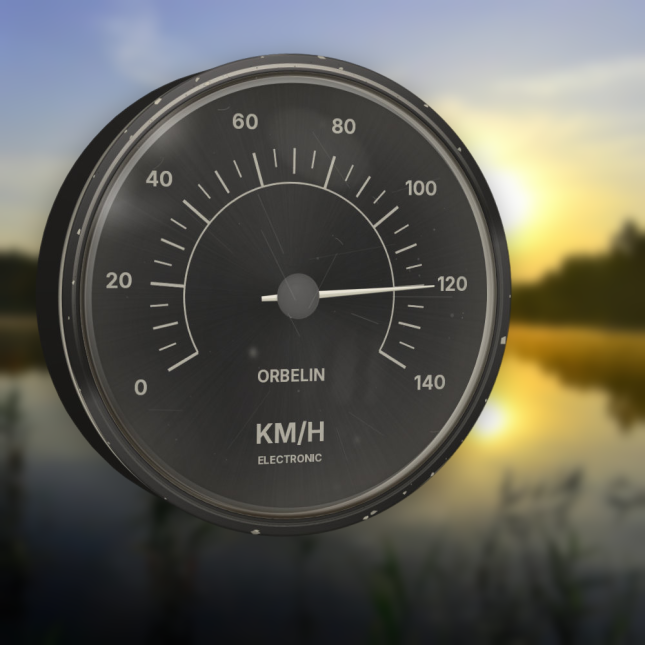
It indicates 120 km/h
